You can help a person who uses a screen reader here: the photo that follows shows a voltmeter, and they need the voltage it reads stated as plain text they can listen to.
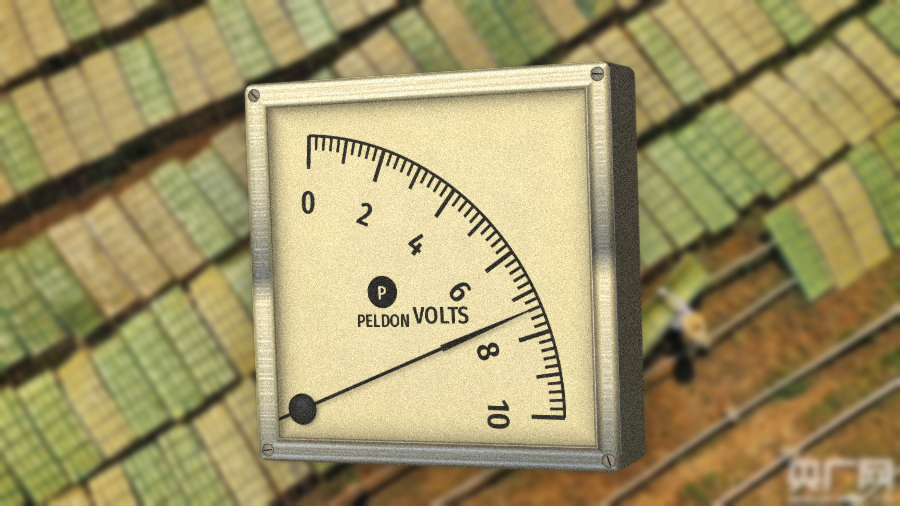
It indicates 7.4 V
